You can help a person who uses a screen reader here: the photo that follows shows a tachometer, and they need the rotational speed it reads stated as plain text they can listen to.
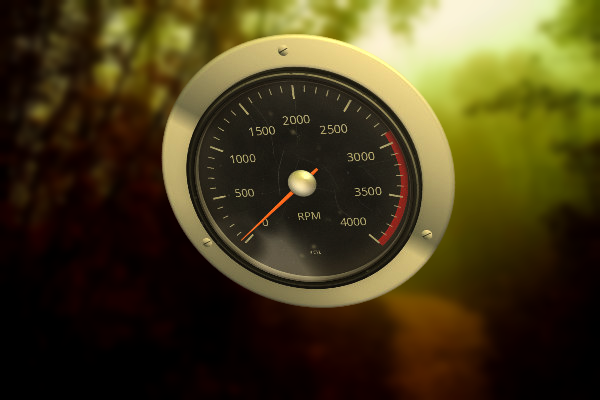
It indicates 50 rpm
